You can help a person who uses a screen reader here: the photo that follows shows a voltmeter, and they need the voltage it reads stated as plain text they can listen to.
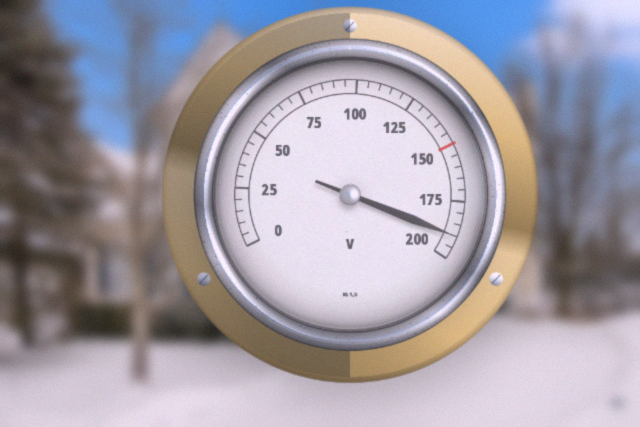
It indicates 190 V
